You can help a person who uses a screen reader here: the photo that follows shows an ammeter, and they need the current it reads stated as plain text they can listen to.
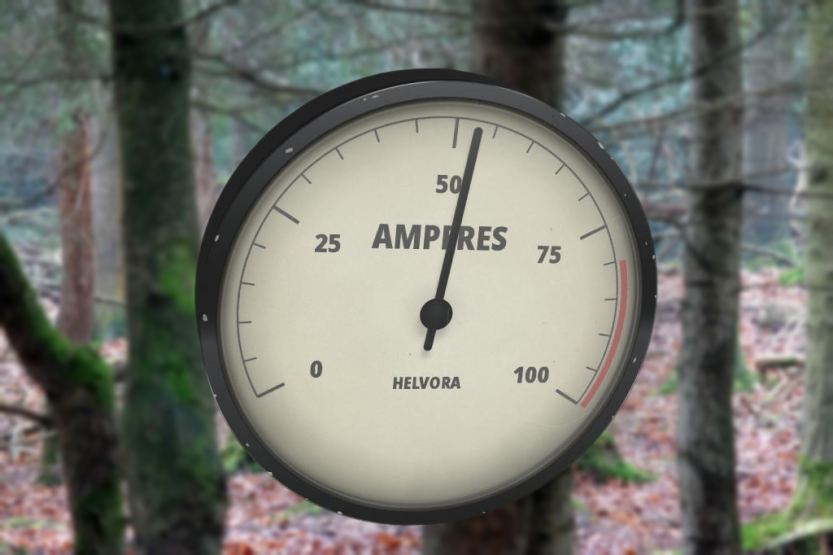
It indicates 52.5 A
